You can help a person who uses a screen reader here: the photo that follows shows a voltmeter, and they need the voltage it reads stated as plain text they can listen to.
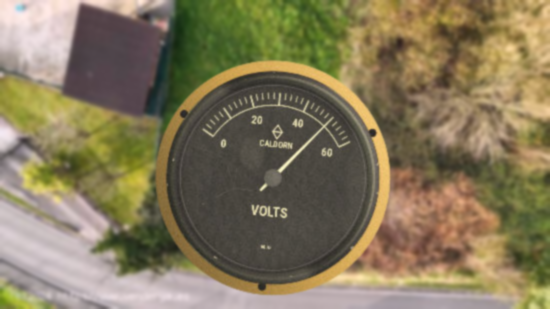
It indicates 50 V
